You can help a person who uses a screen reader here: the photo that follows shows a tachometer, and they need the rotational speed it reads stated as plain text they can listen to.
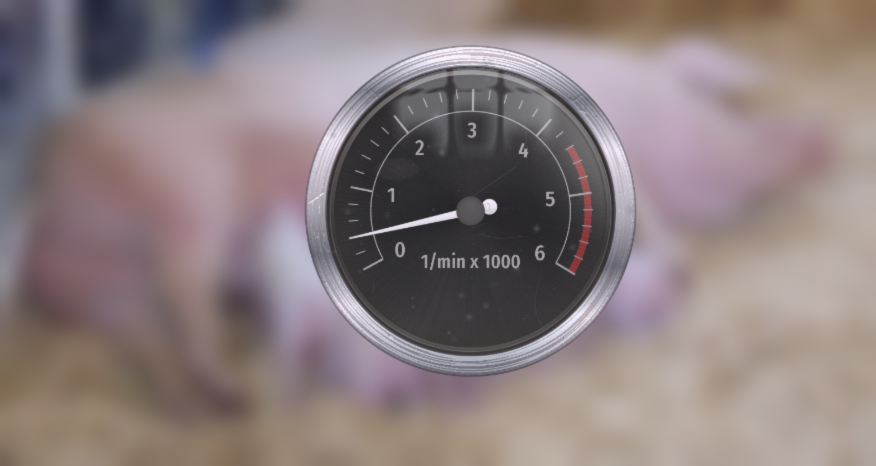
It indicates 400 rpm
